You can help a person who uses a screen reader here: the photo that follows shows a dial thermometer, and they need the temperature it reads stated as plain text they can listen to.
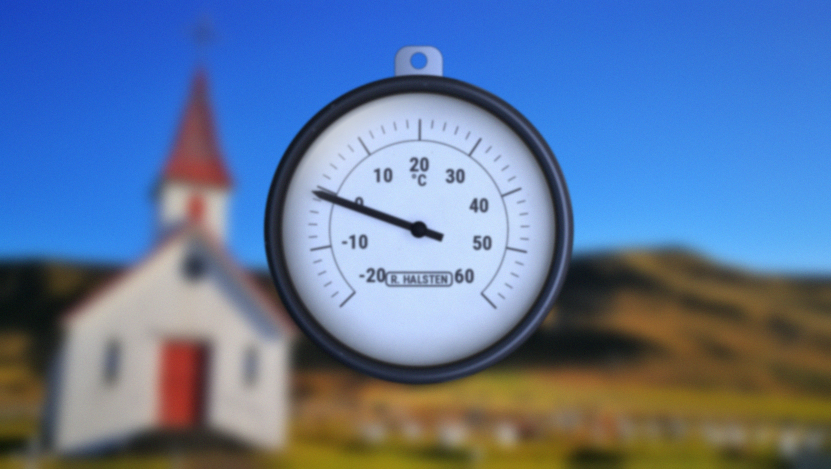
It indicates -1 °C
